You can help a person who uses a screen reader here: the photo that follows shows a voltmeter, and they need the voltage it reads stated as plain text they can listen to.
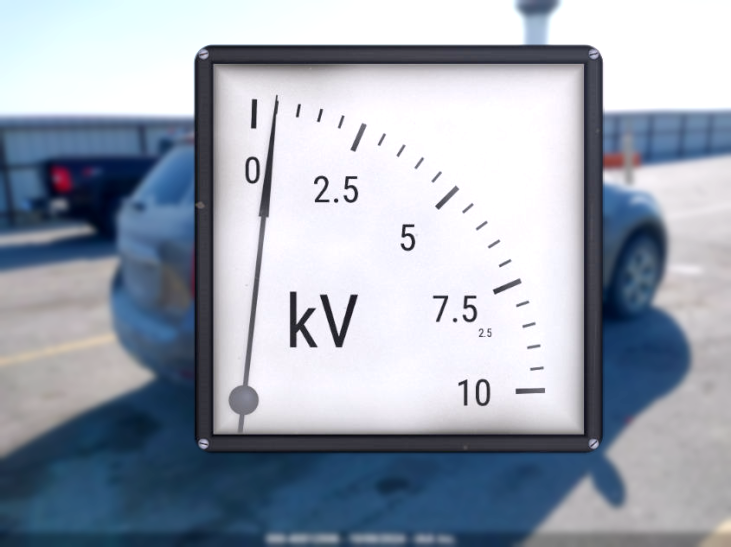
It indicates 0.5 kV
